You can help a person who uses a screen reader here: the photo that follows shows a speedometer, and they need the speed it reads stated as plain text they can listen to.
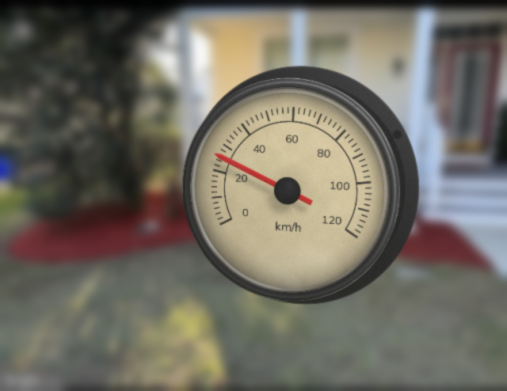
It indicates 26 km/h
